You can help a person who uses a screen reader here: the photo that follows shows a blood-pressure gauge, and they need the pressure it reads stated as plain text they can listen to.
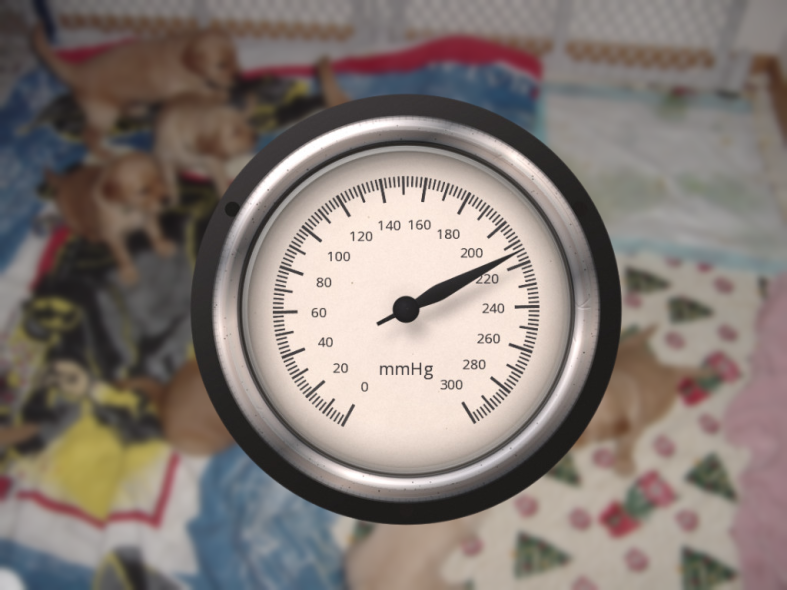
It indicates 214 mmHg
